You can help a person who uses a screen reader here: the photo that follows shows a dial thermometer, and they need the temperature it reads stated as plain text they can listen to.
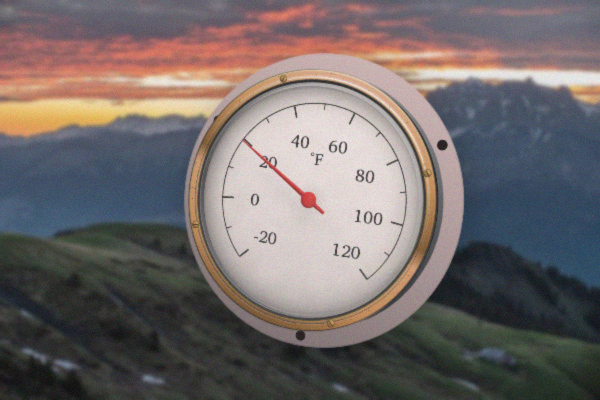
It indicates 20 °F
